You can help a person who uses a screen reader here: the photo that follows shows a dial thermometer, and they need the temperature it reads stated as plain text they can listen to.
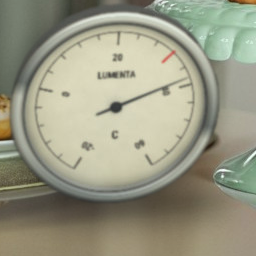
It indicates 38 °C
